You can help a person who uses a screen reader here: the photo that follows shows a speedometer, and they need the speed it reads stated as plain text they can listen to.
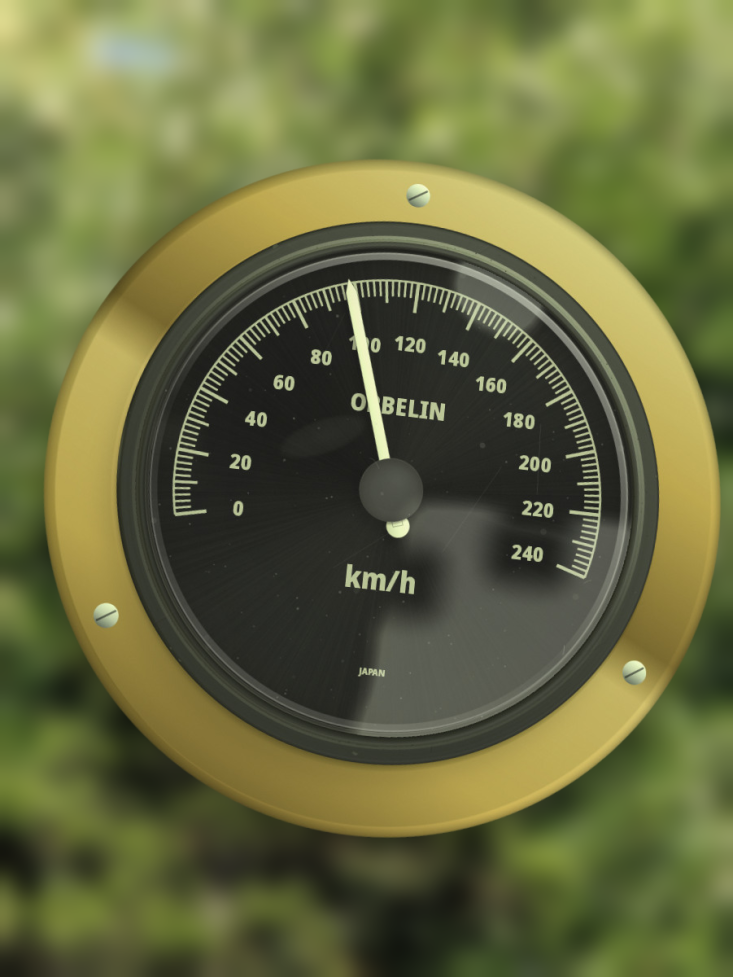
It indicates 98 km/h
